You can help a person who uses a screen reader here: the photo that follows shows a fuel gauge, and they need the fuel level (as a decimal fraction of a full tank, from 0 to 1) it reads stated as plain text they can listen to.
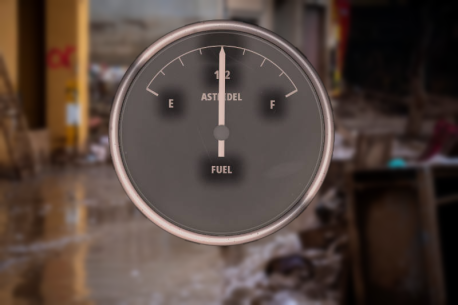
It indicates 0.5
